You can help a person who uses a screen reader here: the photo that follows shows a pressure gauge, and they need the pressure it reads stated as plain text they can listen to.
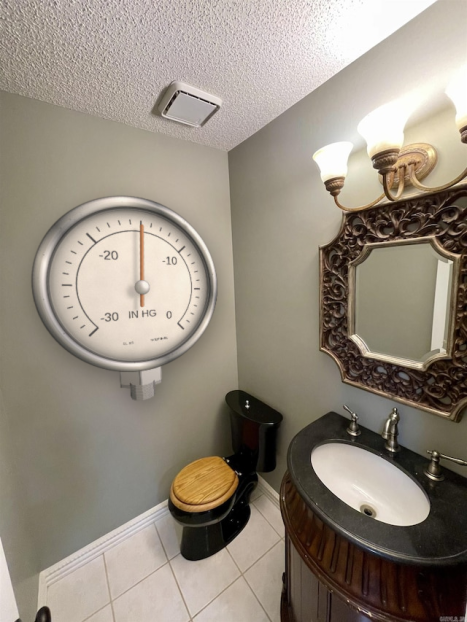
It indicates -15 inHg
